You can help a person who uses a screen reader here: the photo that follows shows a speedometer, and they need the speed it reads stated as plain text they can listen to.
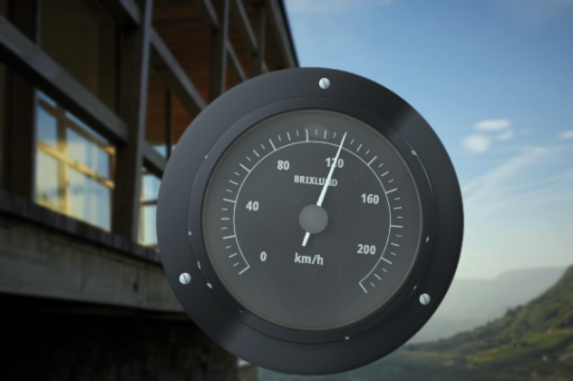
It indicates 120 km/h
